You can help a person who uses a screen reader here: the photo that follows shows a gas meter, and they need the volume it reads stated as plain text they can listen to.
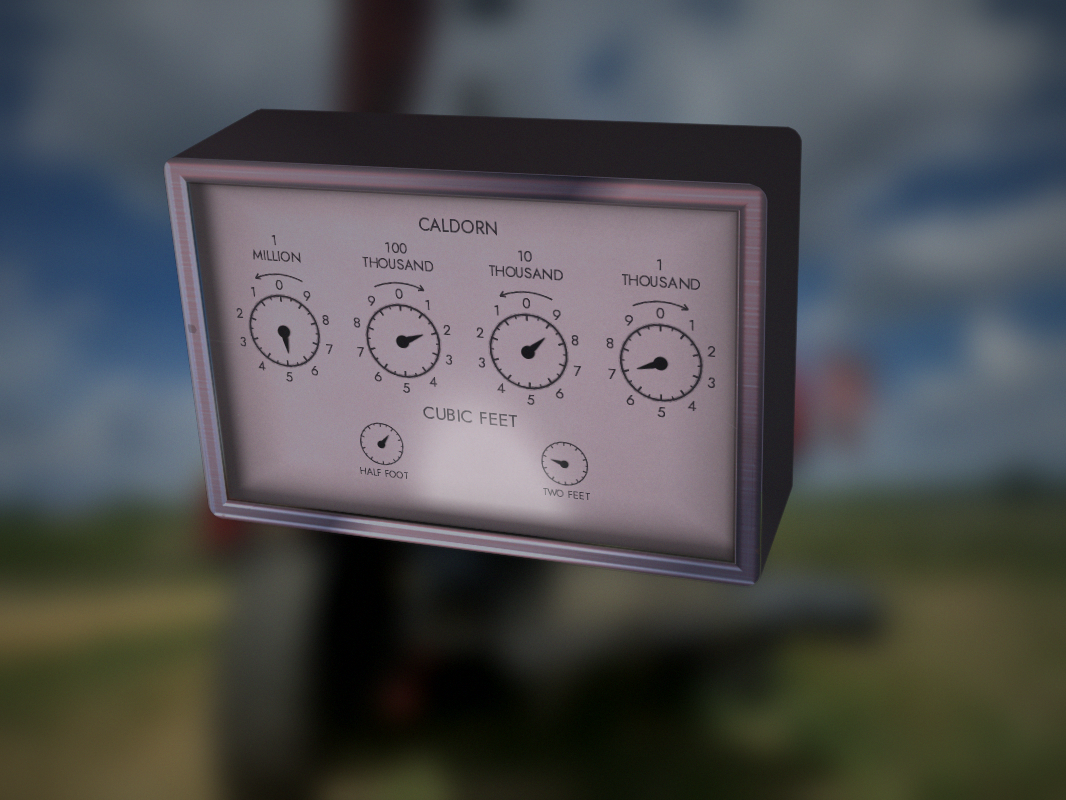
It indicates 518700 ft³
